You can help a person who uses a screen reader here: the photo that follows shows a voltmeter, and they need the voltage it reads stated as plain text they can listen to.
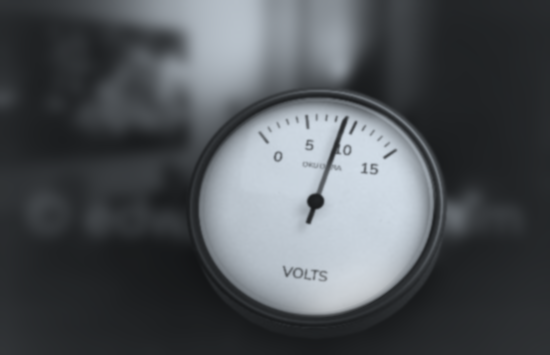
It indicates 9 V
